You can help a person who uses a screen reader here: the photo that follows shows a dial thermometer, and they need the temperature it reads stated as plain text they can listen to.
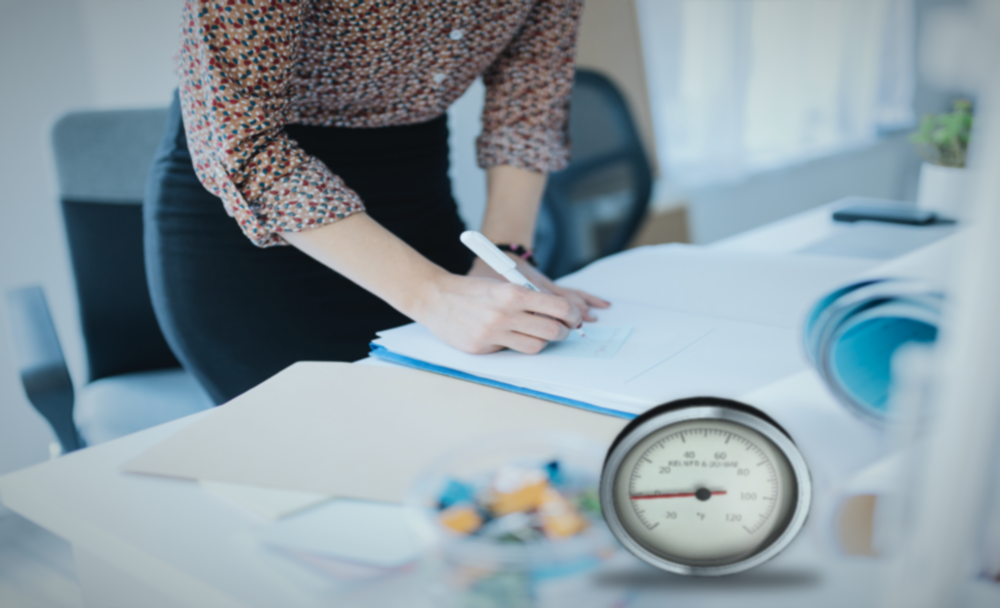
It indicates 0 °F
